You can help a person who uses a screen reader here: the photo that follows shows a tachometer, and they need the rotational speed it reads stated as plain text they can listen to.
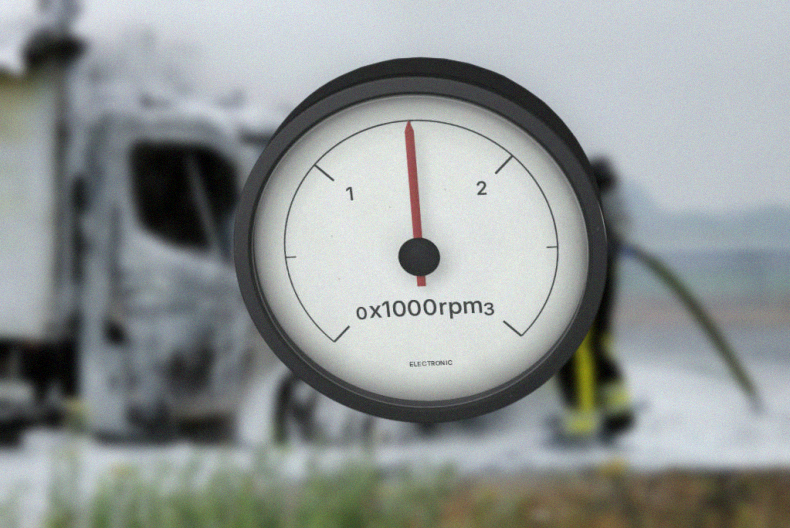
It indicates 1500 rpm
